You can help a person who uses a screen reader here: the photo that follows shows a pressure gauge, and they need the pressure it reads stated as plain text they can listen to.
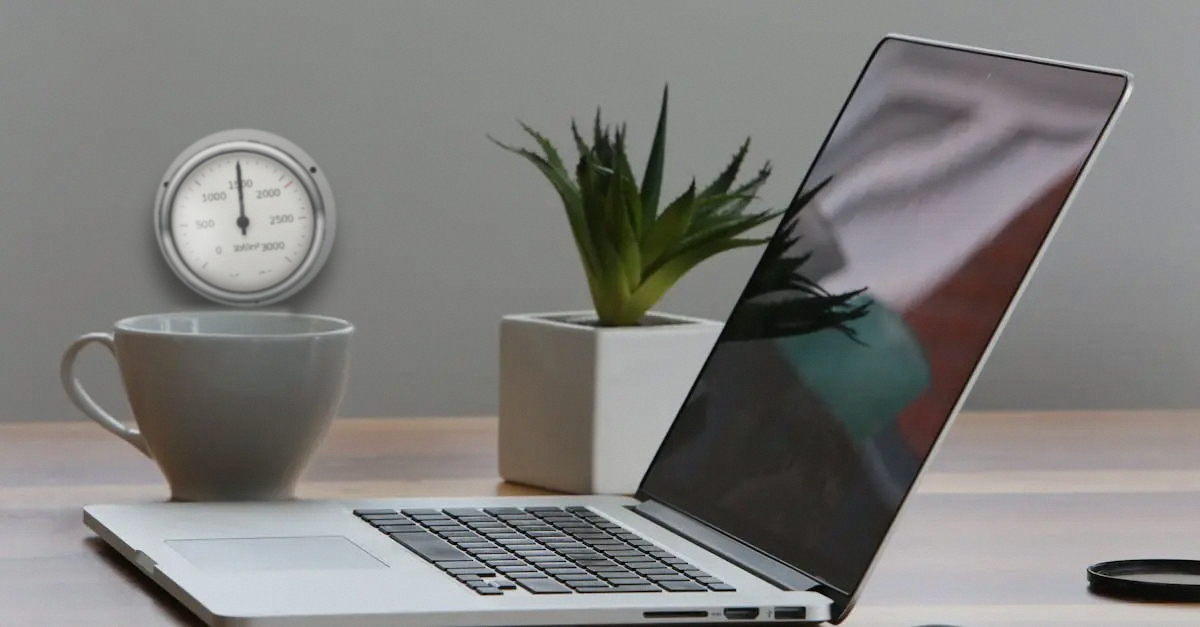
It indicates 1500 psi
